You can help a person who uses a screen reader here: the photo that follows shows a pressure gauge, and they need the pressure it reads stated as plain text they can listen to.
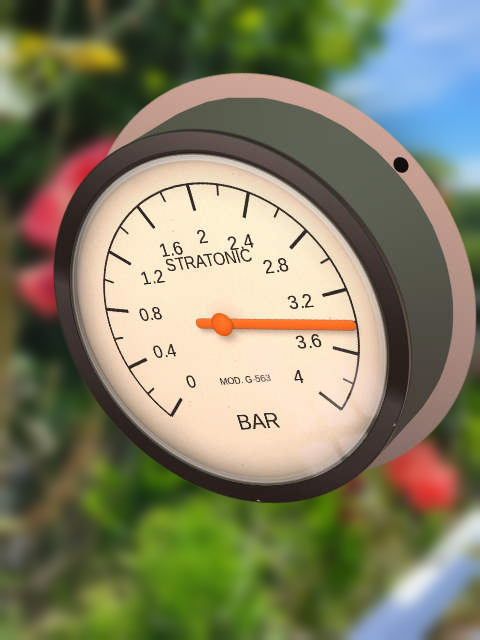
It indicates 3.4 bar
